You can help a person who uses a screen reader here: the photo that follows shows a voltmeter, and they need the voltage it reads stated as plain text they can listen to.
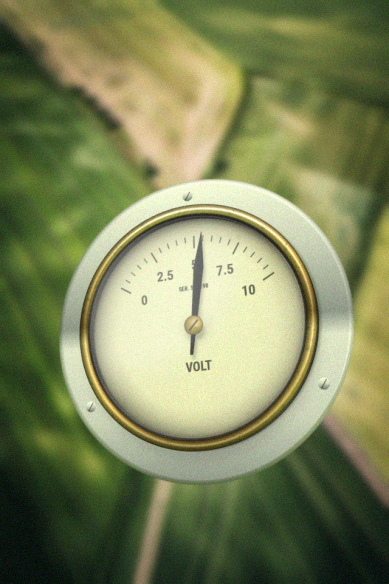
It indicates 5.5 V
